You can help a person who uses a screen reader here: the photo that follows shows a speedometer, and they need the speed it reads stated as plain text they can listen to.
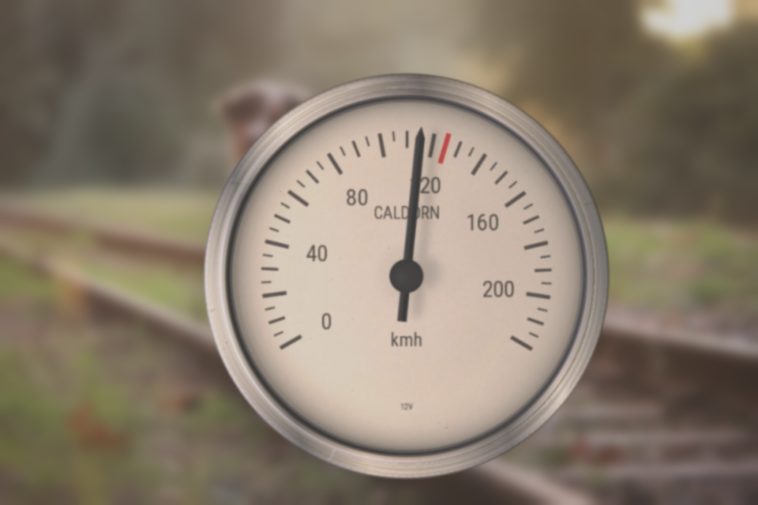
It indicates 115 km/h
